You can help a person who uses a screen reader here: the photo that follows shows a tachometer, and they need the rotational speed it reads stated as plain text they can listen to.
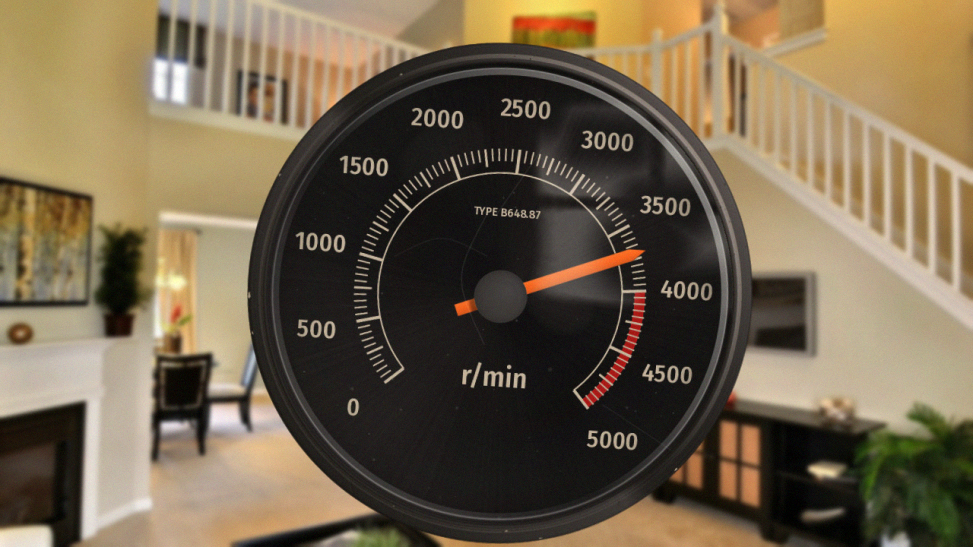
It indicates 3700 rpm
